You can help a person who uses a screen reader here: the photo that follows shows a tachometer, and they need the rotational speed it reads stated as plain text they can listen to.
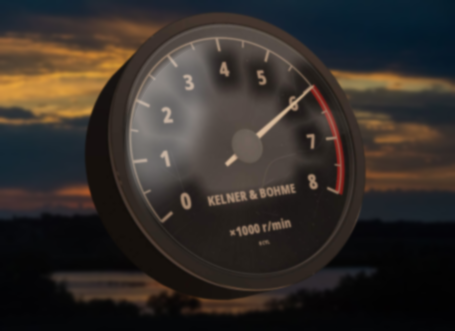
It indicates 6000 rpm
